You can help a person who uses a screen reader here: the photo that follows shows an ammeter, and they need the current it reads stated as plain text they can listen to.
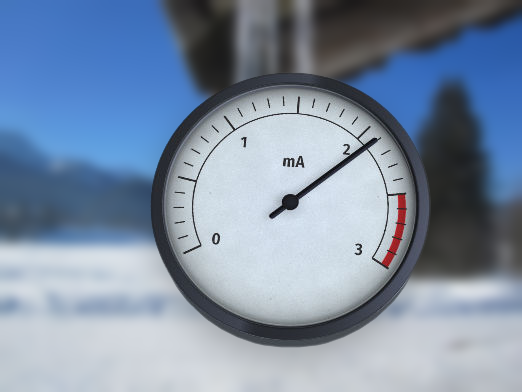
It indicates 2.1 mA
